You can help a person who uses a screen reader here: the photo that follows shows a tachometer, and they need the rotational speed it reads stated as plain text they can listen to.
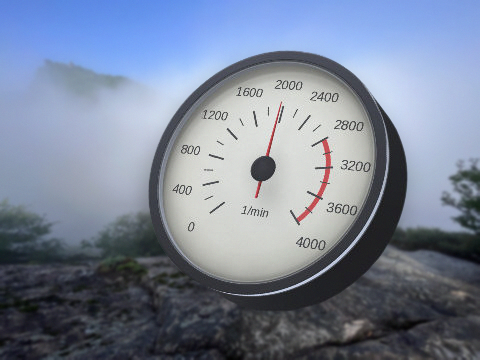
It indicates 2000 rpm
